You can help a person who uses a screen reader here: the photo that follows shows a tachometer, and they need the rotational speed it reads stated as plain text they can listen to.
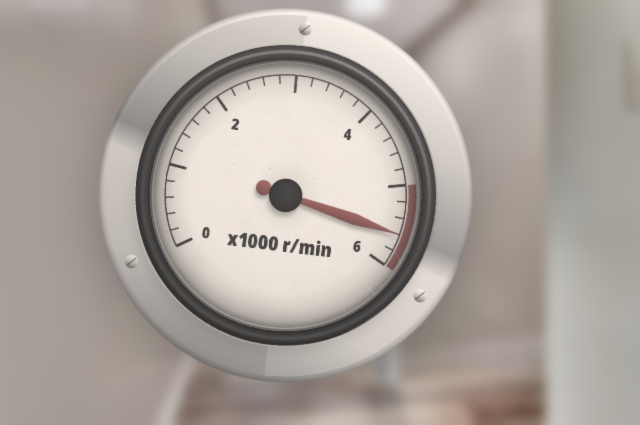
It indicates 5600 rpm
